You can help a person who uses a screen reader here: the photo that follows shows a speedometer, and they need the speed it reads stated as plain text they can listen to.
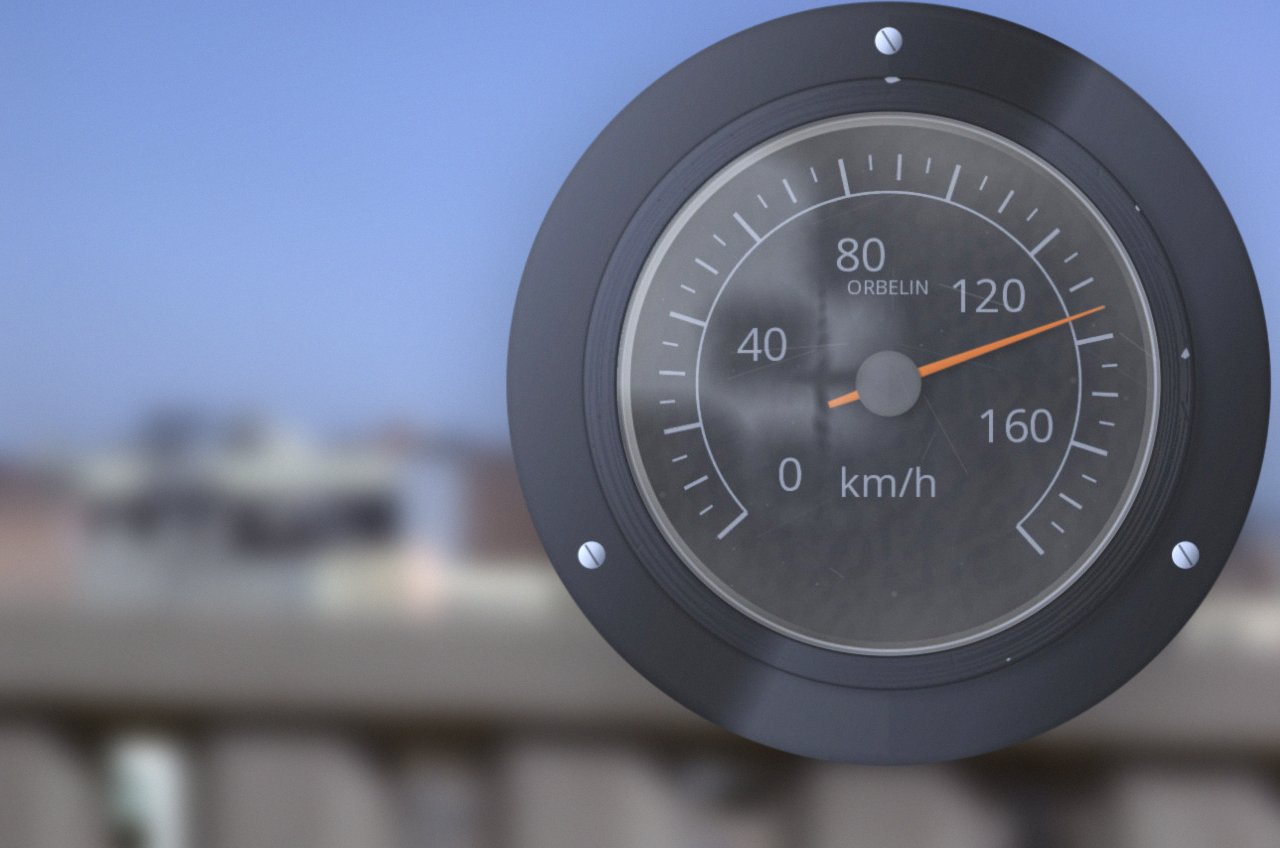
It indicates 135 km/h
